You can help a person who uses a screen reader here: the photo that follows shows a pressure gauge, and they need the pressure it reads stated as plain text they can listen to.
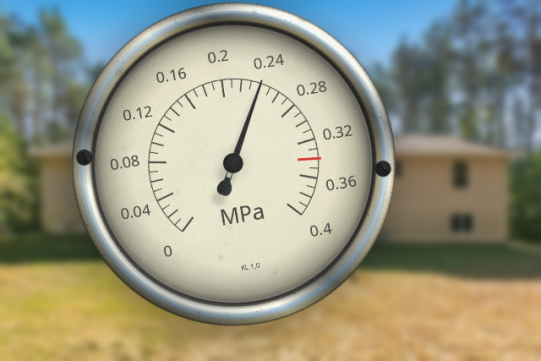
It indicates 0.24 MPa
